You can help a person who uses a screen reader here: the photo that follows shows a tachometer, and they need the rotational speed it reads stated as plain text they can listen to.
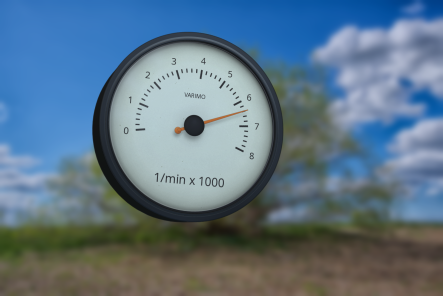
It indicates 6400 rpm
